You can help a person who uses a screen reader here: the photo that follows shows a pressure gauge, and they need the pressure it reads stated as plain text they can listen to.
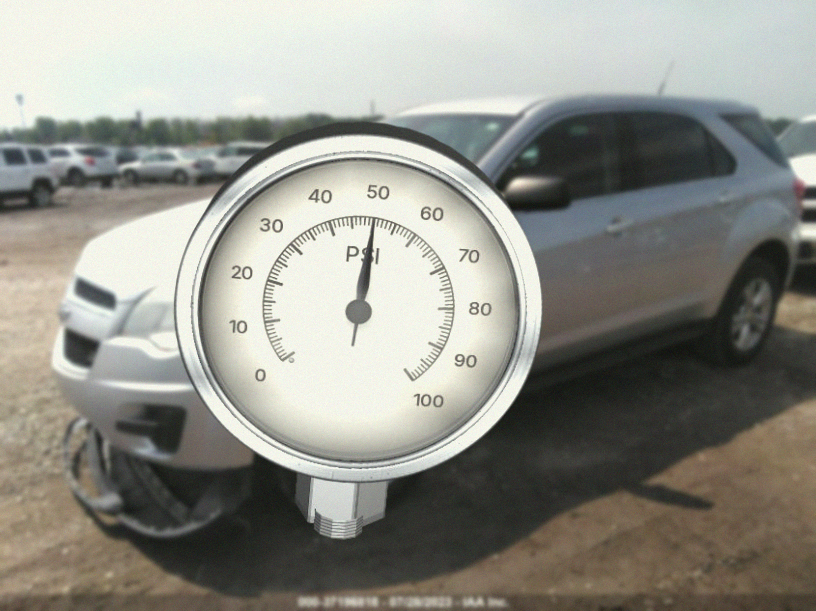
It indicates 50 psi
